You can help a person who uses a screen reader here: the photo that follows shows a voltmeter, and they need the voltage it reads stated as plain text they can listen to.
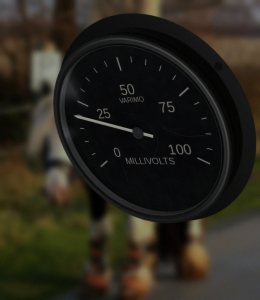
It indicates 20 mV
